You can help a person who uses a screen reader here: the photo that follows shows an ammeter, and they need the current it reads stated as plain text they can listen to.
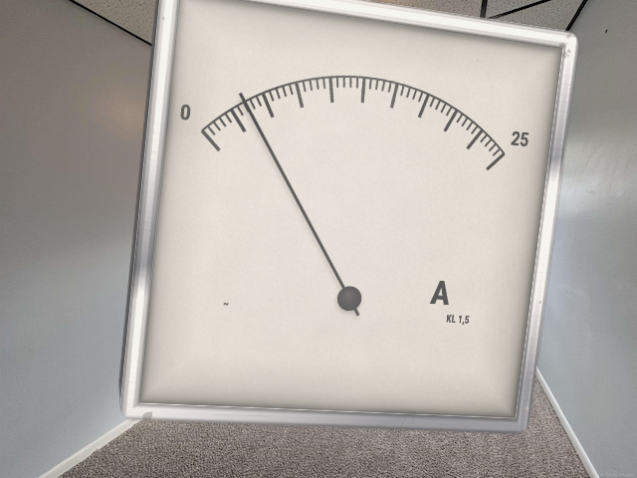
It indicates 3.5 A
